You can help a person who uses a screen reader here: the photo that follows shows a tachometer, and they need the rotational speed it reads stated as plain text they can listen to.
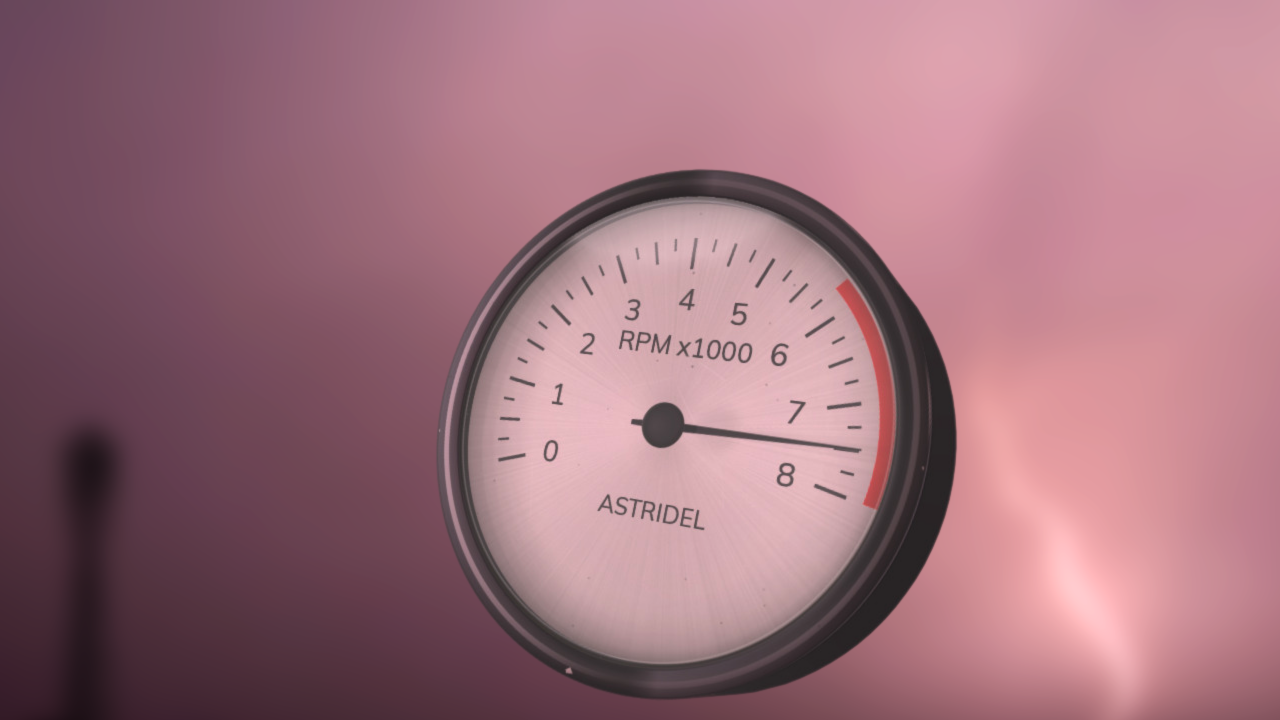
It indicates 7500 rpm
